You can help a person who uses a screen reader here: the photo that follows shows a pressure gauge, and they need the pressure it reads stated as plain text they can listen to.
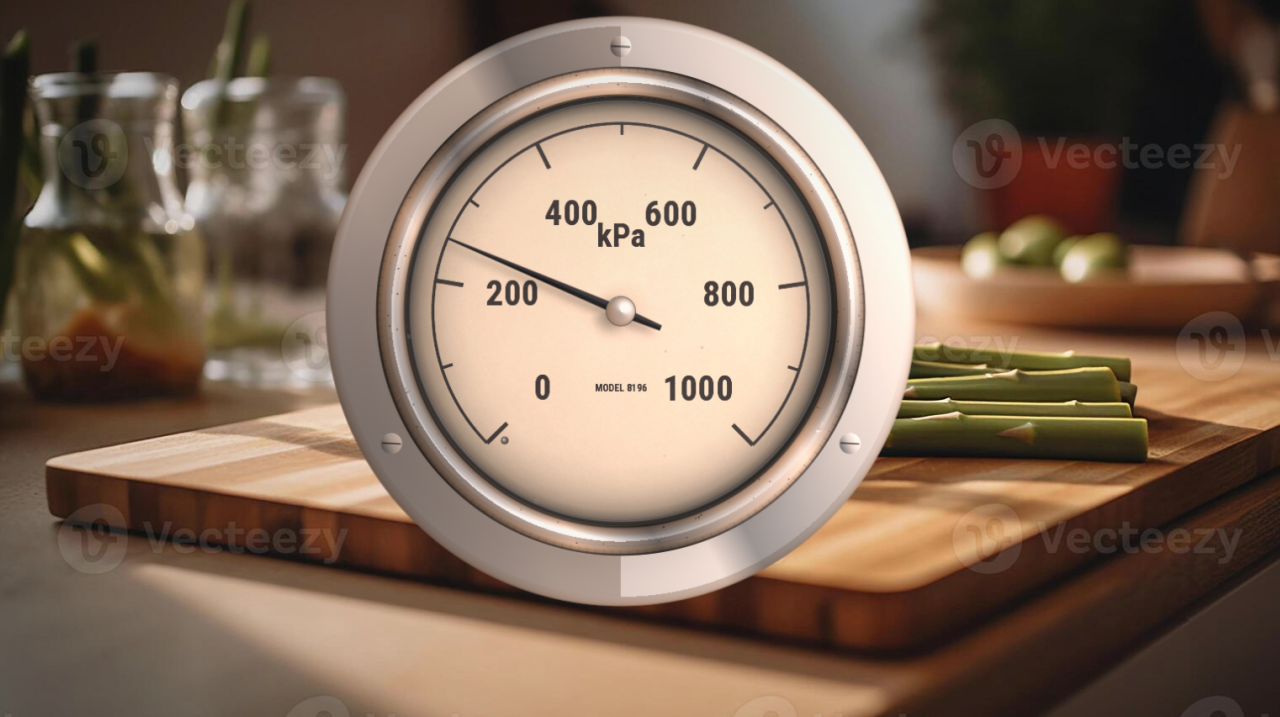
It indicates 250 kPa
